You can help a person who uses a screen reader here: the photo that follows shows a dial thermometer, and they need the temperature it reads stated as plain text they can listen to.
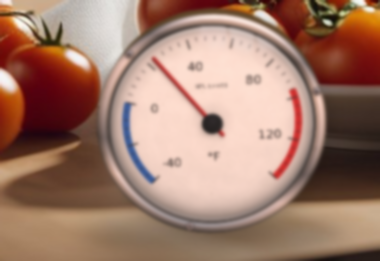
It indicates 24 °F
